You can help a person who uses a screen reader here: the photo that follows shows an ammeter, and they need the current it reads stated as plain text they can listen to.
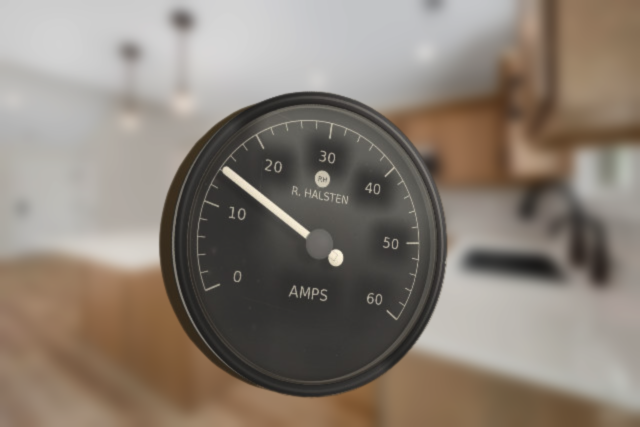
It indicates 14 A
